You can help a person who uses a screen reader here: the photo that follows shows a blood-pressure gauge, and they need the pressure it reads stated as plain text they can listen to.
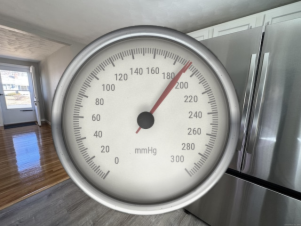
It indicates 190 mmHg
